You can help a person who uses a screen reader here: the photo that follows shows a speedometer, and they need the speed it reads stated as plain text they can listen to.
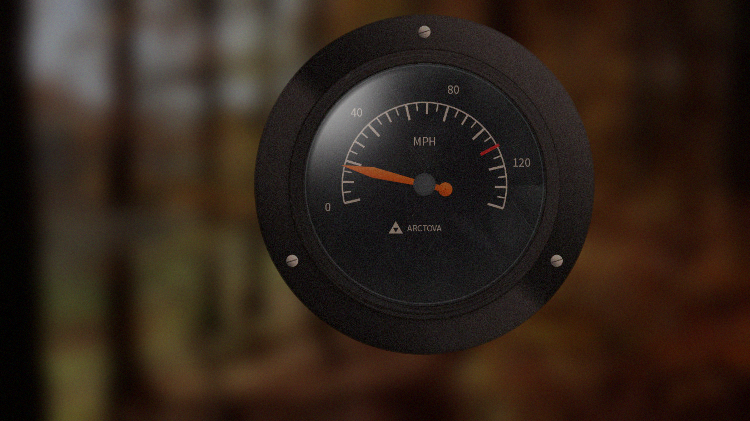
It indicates 17.5 mph
